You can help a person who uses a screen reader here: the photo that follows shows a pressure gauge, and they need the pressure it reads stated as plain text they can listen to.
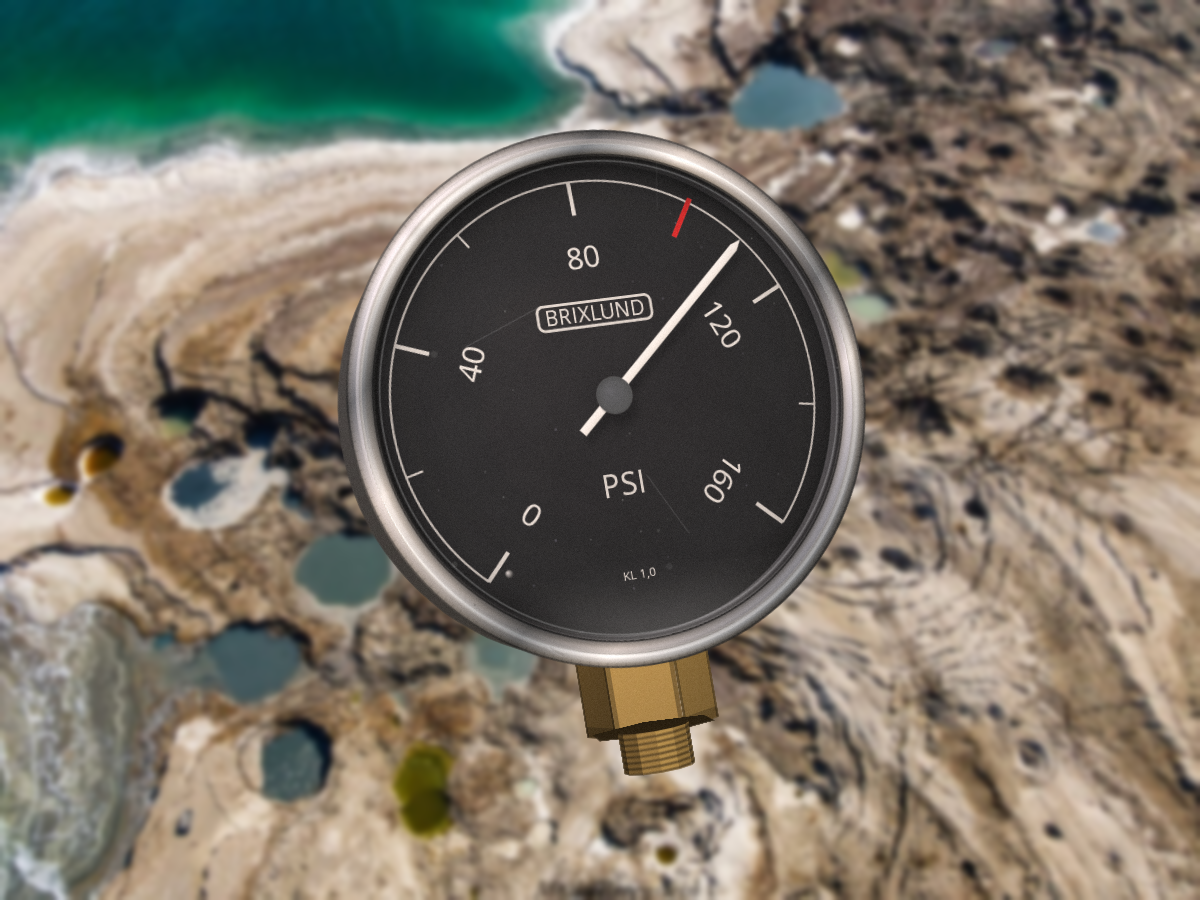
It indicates 110 psi
